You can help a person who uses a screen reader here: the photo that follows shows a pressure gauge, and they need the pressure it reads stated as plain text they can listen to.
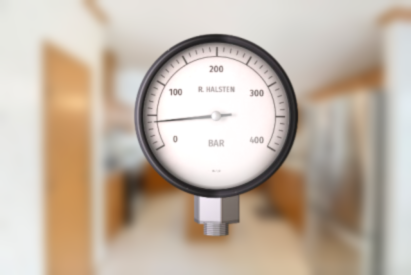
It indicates 40 bar
